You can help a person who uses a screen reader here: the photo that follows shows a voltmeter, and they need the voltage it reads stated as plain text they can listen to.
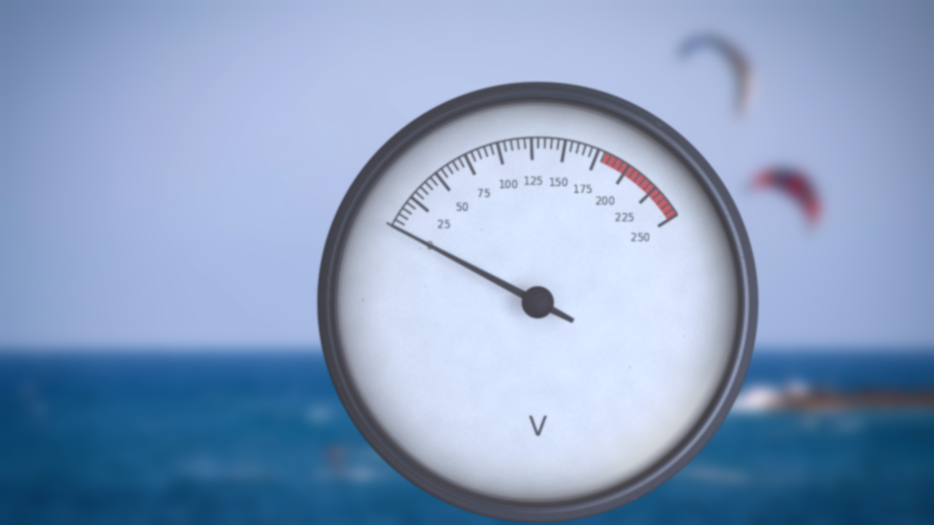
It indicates 0 V
